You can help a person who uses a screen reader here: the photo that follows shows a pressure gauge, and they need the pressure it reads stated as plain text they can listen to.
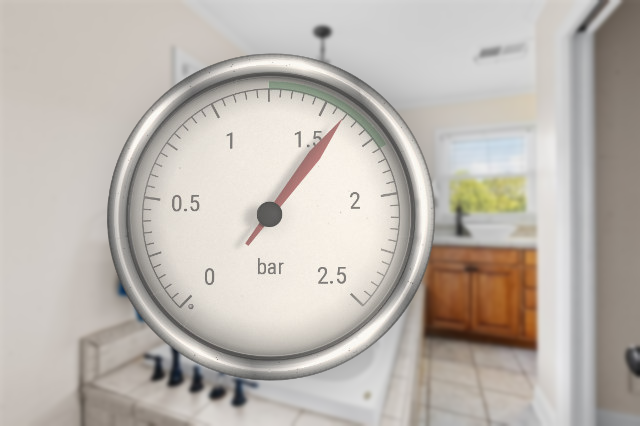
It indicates 1.6 bar
